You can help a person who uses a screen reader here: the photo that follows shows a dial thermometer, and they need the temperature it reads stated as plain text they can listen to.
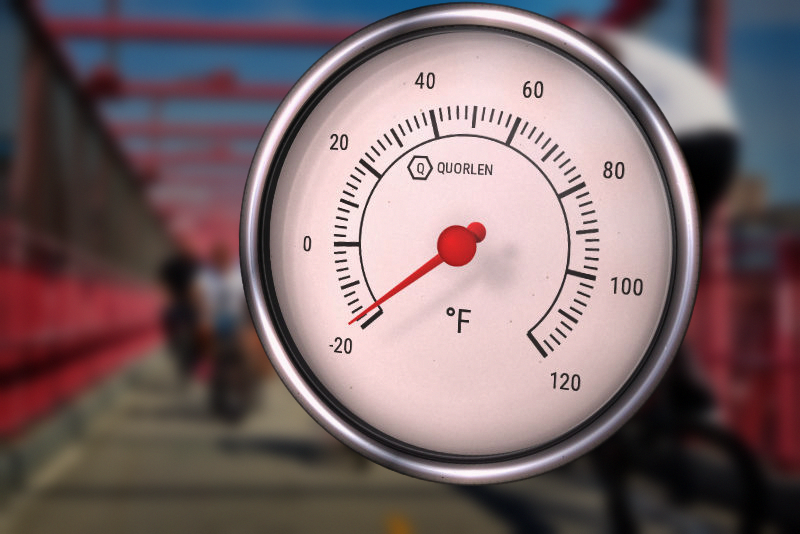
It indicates -18 °F
